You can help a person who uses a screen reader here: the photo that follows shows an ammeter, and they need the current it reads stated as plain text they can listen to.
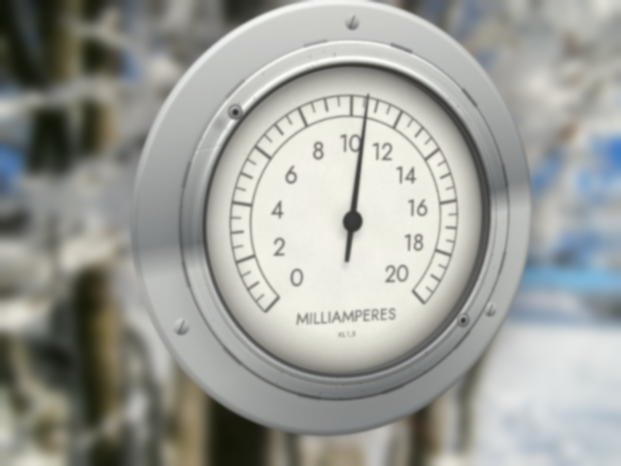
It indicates 10.5 mA
